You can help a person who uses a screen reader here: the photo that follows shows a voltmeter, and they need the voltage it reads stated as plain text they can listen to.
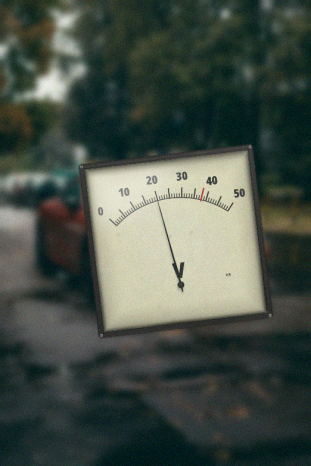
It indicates 20 V
